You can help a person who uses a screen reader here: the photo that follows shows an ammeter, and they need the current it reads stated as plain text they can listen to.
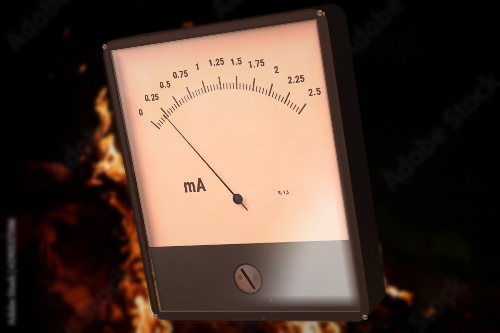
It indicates 0.25 mA
